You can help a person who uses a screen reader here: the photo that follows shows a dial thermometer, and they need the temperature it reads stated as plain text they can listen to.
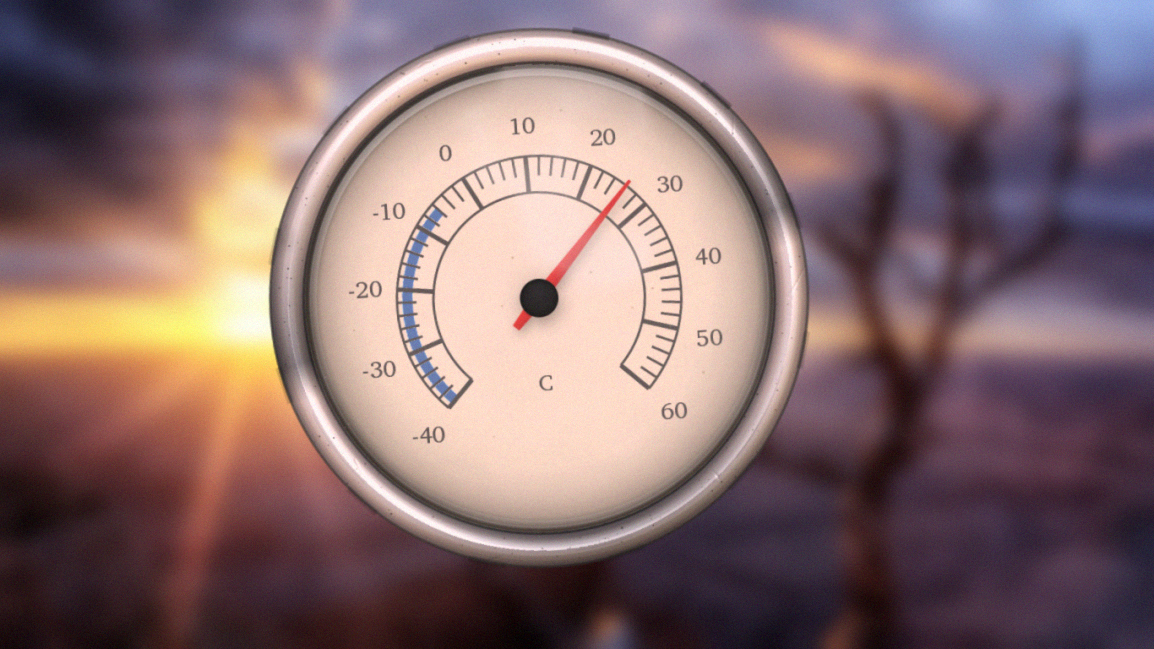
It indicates 26 °C
